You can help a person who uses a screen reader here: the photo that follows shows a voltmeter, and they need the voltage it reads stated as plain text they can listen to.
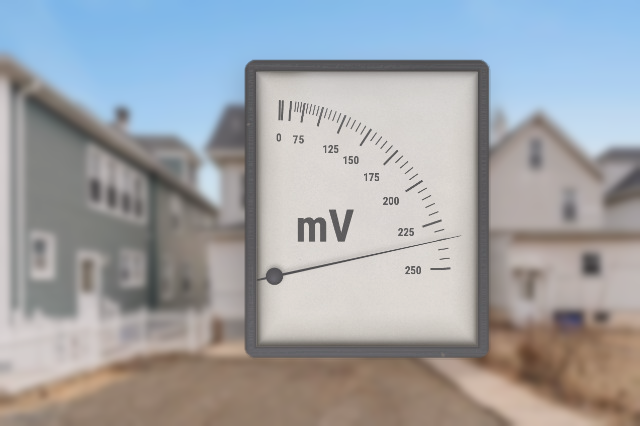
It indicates 235 mV
